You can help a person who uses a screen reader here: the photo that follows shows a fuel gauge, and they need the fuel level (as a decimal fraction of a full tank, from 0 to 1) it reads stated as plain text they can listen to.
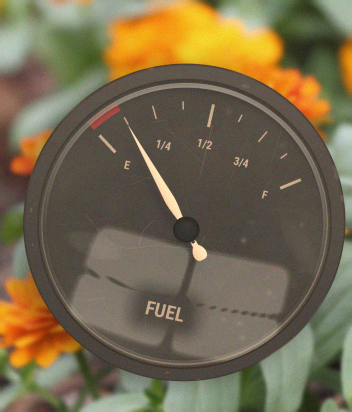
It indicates 0.125
